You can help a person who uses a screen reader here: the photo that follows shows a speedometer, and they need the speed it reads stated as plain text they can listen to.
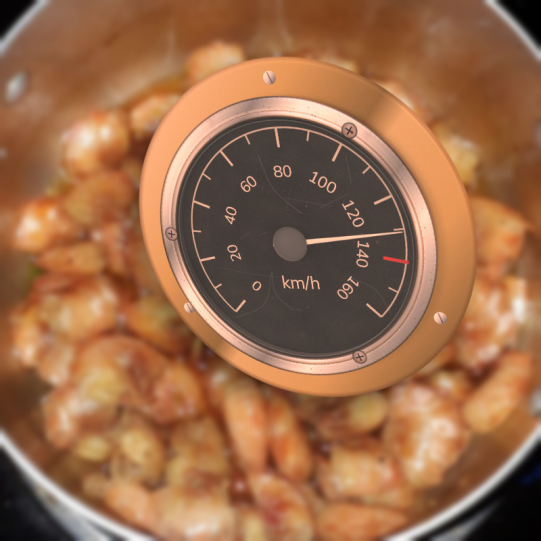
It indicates 130 km/h
